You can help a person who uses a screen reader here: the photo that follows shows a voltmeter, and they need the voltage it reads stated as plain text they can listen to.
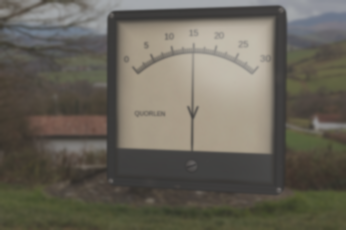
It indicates 15 V
